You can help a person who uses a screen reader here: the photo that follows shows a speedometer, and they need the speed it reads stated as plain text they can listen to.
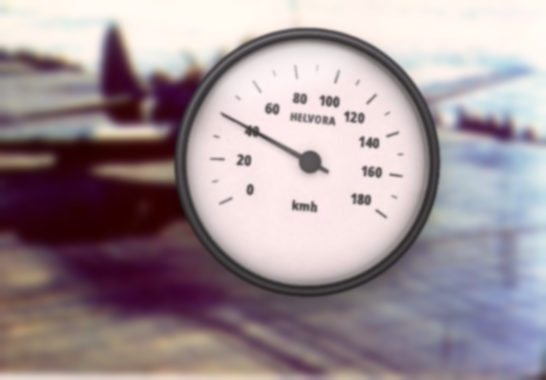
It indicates 40 km/h
